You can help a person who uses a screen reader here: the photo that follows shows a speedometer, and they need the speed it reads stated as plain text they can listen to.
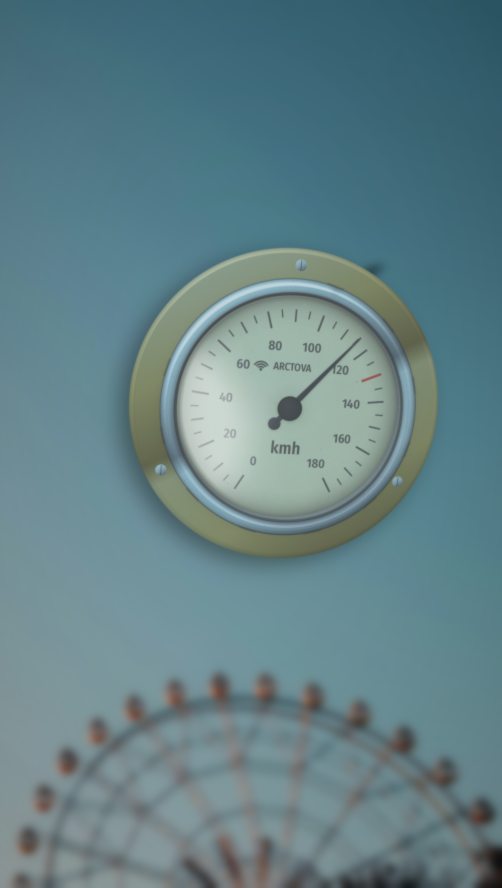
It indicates 115 km/h
